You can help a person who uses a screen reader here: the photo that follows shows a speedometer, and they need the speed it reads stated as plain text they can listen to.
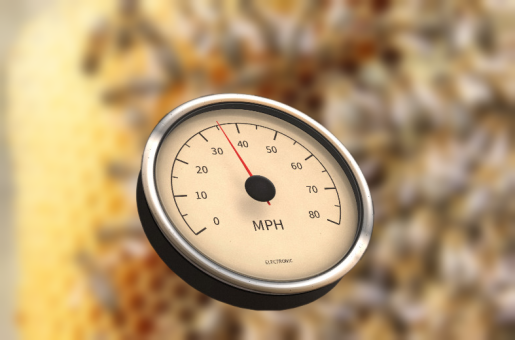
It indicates 35 mph
